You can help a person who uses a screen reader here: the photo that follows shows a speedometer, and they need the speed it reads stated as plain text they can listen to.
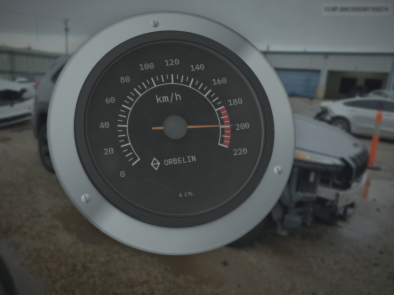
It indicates 200 km/h
